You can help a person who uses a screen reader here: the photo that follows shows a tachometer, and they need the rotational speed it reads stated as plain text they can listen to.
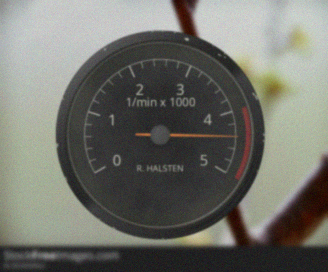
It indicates 4400 rpm
